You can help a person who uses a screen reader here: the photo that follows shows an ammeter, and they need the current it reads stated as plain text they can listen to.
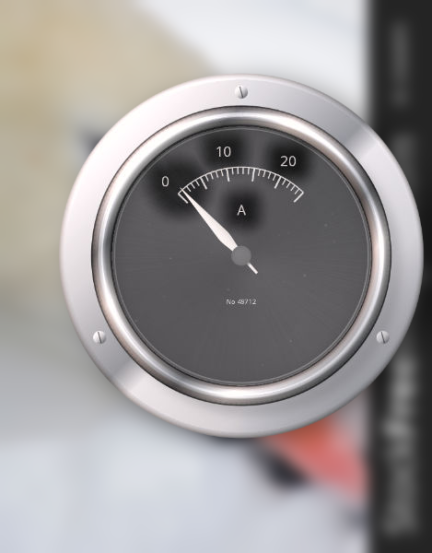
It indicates 1 A
